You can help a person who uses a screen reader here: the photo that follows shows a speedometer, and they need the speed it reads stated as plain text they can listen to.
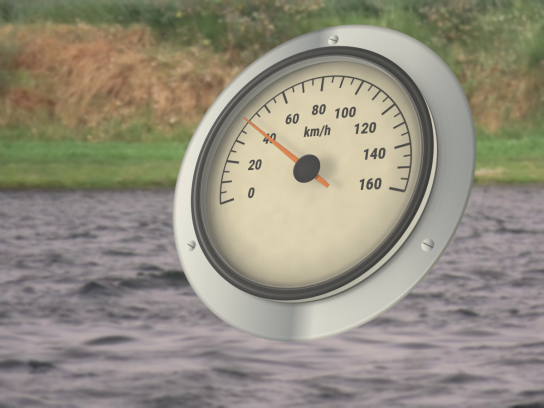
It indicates 40 km/h
